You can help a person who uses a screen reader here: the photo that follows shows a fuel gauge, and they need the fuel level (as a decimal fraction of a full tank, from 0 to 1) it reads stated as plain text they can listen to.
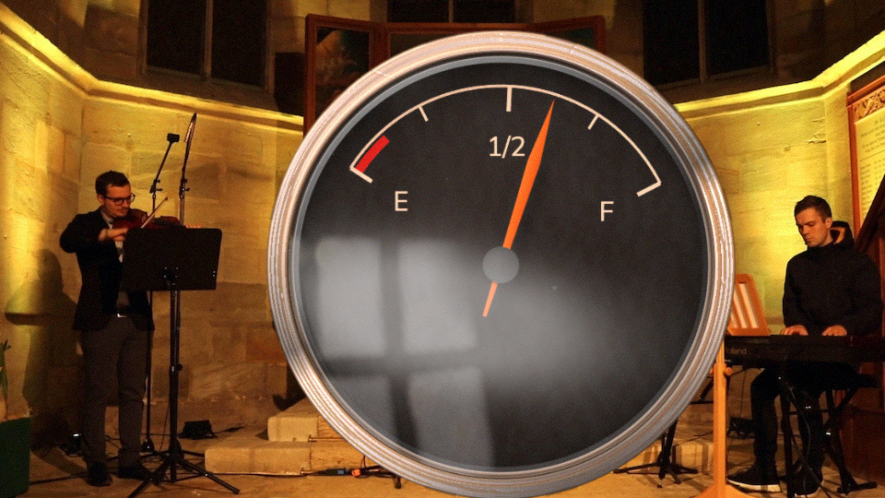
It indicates 0.625
